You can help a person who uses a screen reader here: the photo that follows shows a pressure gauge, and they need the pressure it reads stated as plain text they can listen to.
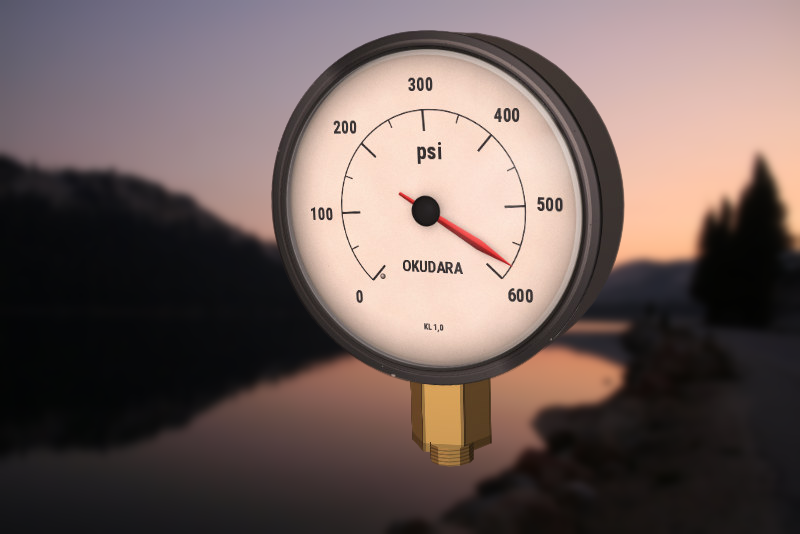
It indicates 575 psi
